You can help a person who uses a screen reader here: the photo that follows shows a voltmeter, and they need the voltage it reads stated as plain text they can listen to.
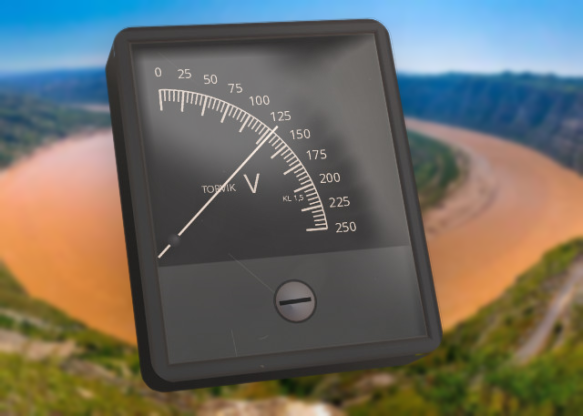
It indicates 130 V
